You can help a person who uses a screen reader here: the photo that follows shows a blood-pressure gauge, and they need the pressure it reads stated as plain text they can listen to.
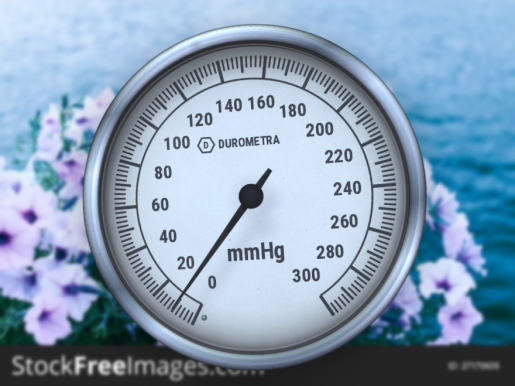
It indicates 10 mmHg
